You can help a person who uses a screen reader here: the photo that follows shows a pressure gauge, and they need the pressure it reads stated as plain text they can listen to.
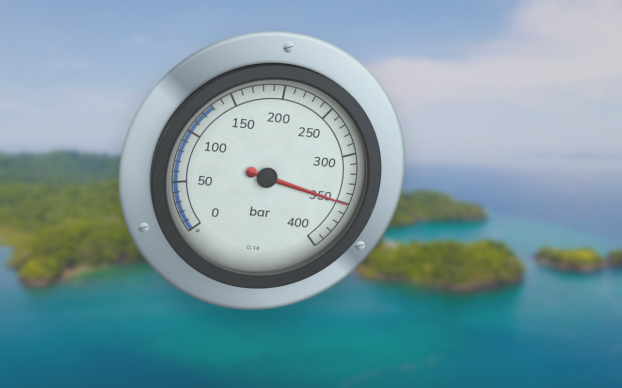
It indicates 350 bar
